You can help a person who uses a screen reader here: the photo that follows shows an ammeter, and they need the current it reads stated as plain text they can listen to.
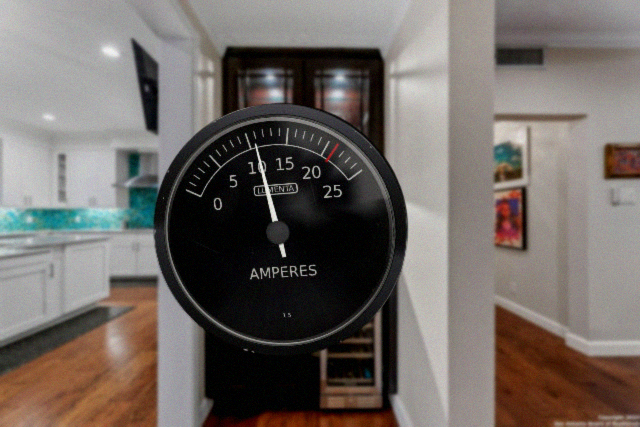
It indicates 11 A
